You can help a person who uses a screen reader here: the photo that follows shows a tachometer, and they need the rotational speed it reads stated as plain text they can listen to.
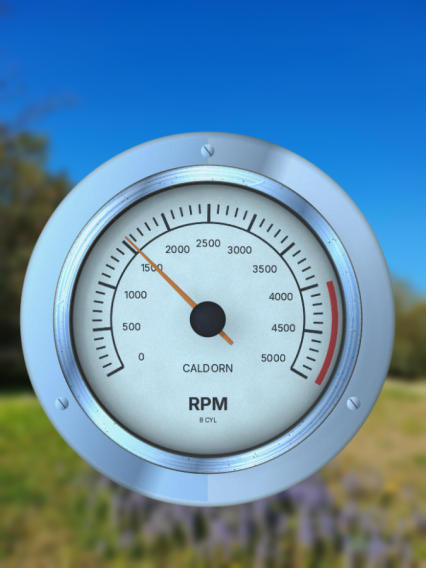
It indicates 1550 rpm
